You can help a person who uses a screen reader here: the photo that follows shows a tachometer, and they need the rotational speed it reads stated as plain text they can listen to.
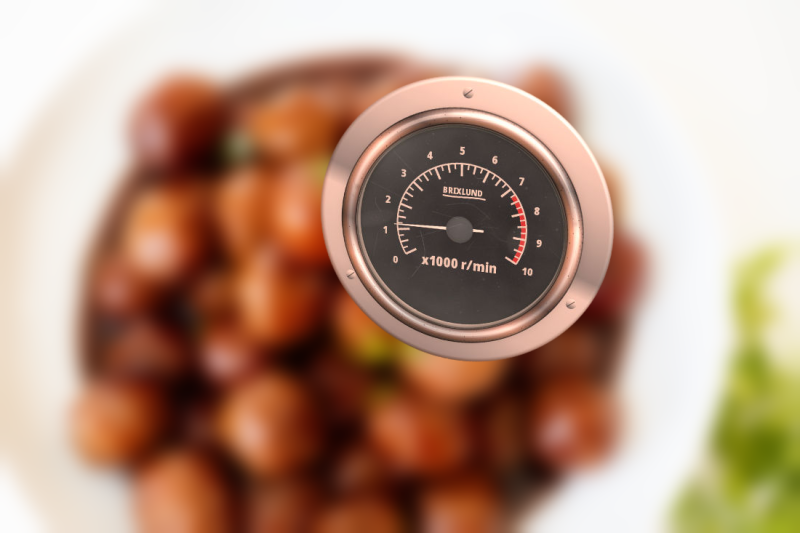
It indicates 1250 rpm
